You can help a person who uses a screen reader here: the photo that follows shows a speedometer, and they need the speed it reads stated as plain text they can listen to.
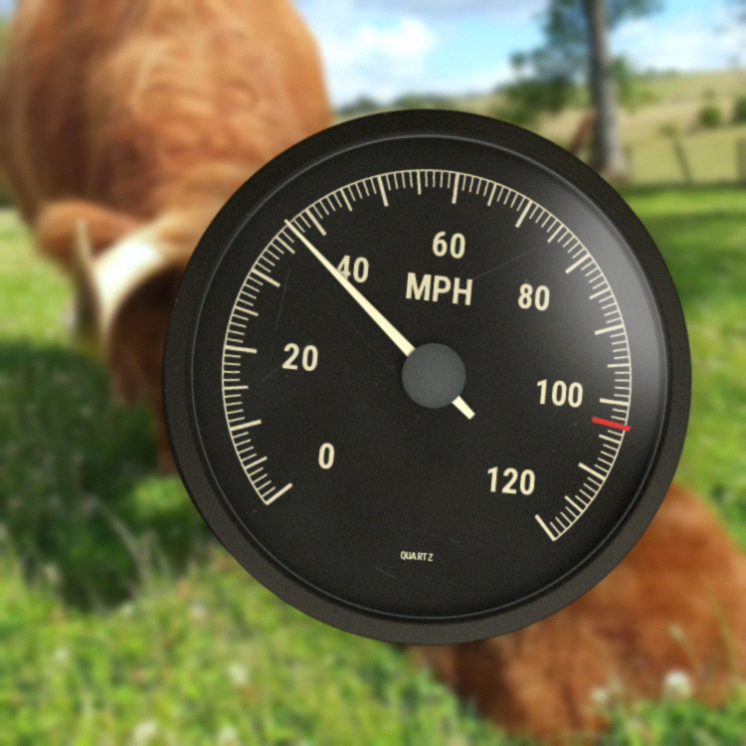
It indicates 37 mph
